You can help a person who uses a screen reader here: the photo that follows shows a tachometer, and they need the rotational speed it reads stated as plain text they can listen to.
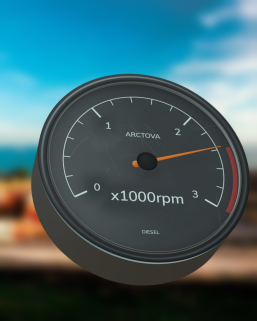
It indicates 2400 rpm
